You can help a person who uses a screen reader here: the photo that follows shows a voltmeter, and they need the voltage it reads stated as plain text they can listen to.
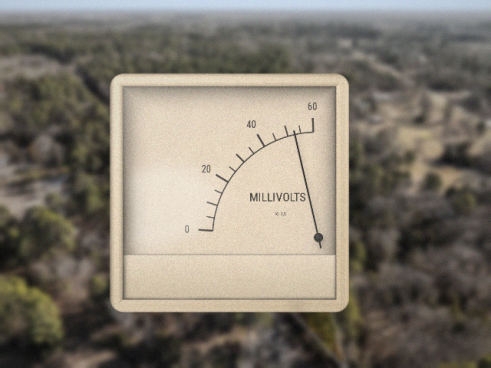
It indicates 52.5 mV
